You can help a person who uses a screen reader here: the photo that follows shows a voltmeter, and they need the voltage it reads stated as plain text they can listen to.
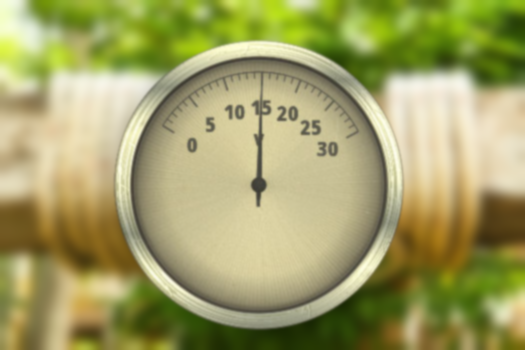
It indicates 15 V
